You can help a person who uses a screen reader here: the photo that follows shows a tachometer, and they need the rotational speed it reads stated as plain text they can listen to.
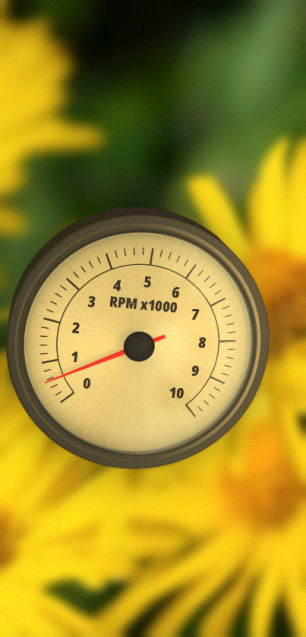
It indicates 600 rpm
